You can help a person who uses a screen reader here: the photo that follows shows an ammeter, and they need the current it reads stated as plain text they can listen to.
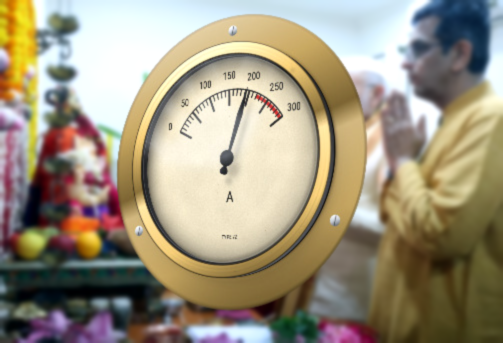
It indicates 200 A
